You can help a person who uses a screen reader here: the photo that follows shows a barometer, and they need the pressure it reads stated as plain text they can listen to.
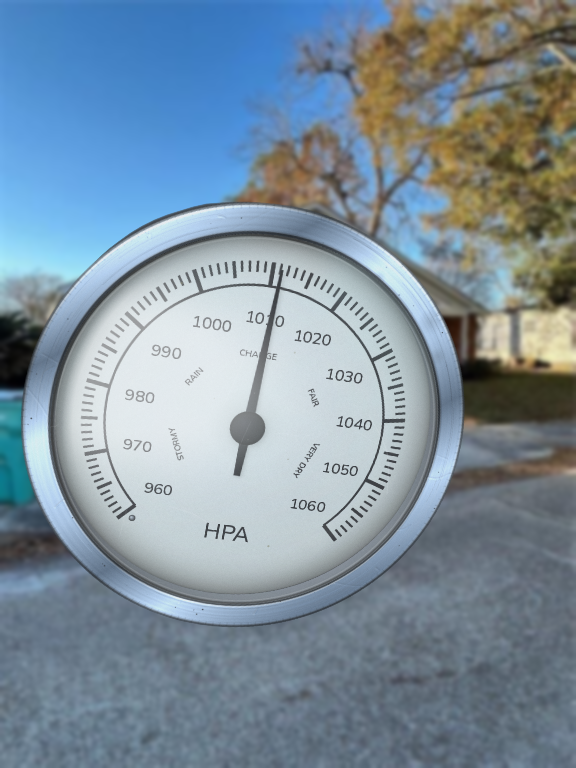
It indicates 1011 hPa
